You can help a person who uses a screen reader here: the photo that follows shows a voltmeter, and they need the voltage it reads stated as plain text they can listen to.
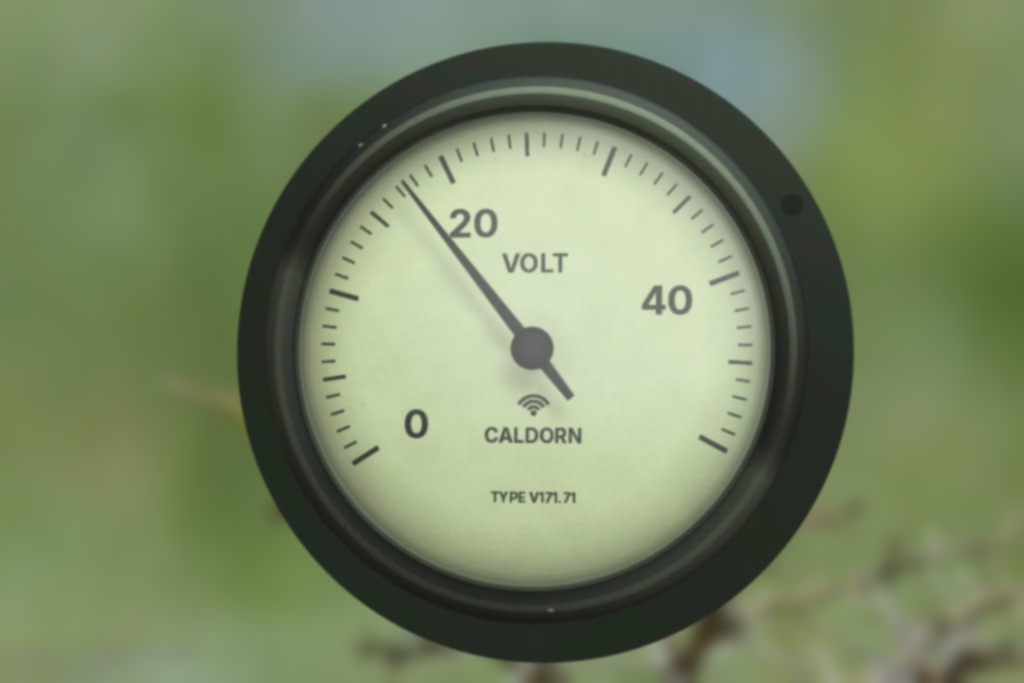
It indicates 17.5 V
